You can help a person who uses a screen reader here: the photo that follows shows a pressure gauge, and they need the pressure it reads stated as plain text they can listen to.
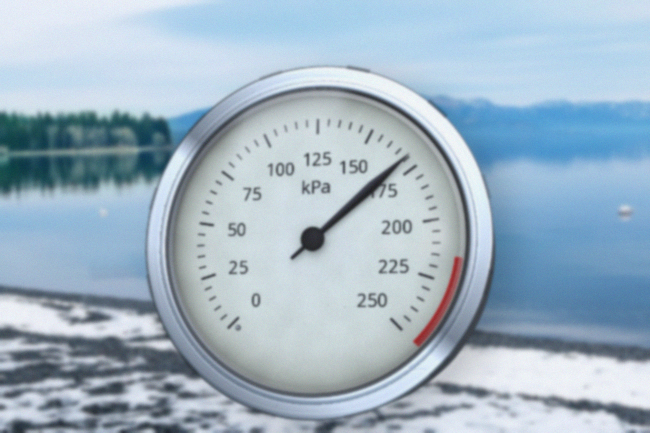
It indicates 170 kPa
